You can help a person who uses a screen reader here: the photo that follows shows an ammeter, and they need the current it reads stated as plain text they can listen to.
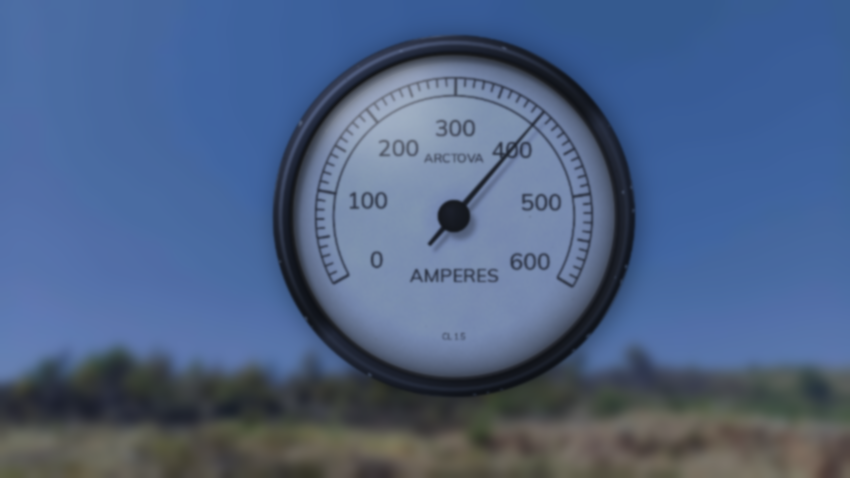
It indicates 400 A
